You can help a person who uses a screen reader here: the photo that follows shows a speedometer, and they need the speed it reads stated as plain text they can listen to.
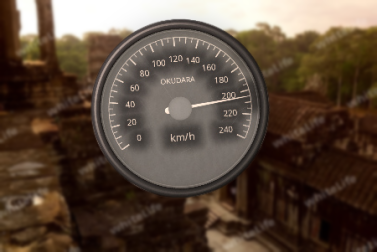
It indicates 205 km/h
